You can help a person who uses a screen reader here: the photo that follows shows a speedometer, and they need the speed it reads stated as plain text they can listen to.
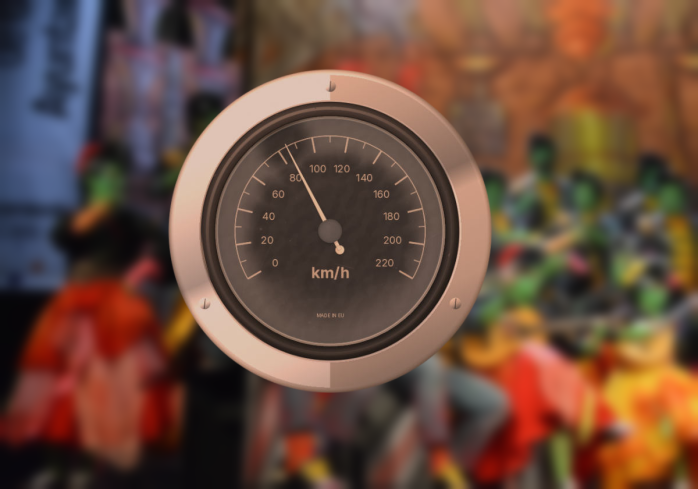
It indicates 85 km/h
